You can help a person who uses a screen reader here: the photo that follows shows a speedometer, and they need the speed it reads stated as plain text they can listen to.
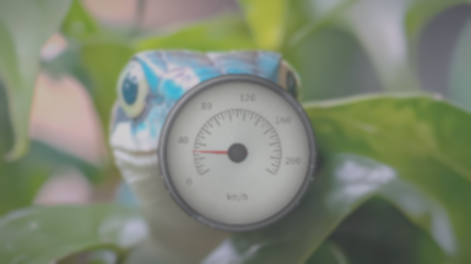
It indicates 30 km/h
